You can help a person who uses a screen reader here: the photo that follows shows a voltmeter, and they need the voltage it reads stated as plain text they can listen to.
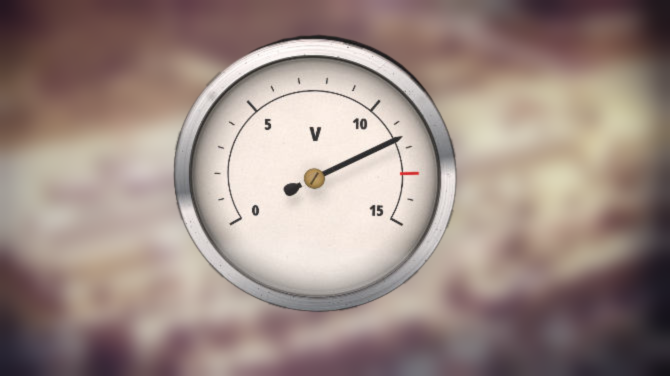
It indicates 11.5 V
